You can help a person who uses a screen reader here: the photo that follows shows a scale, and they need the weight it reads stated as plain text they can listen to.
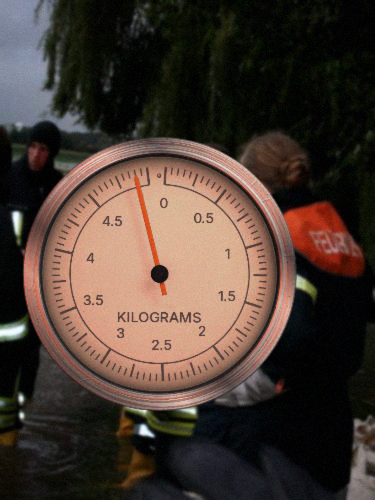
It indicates 4.9 kg
